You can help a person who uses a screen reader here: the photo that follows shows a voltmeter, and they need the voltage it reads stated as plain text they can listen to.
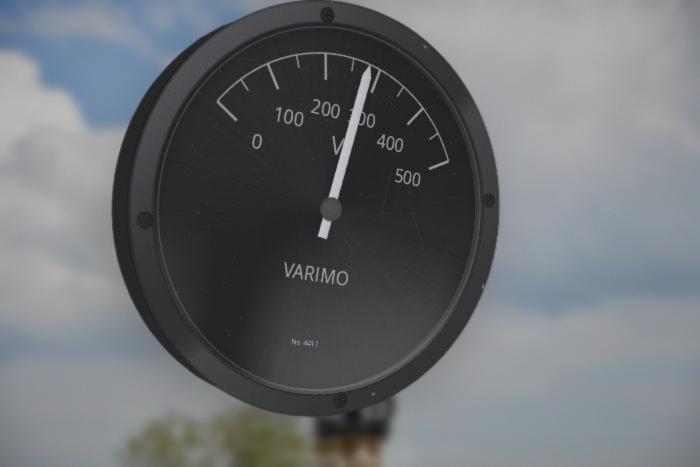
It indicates 275 V
